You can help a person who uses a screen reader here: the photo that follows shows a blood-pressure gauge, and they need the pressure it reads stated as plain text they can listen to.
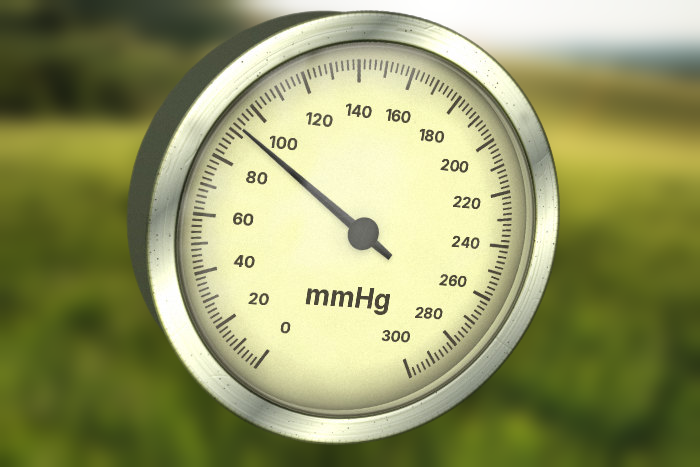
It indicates 92 mmHg
